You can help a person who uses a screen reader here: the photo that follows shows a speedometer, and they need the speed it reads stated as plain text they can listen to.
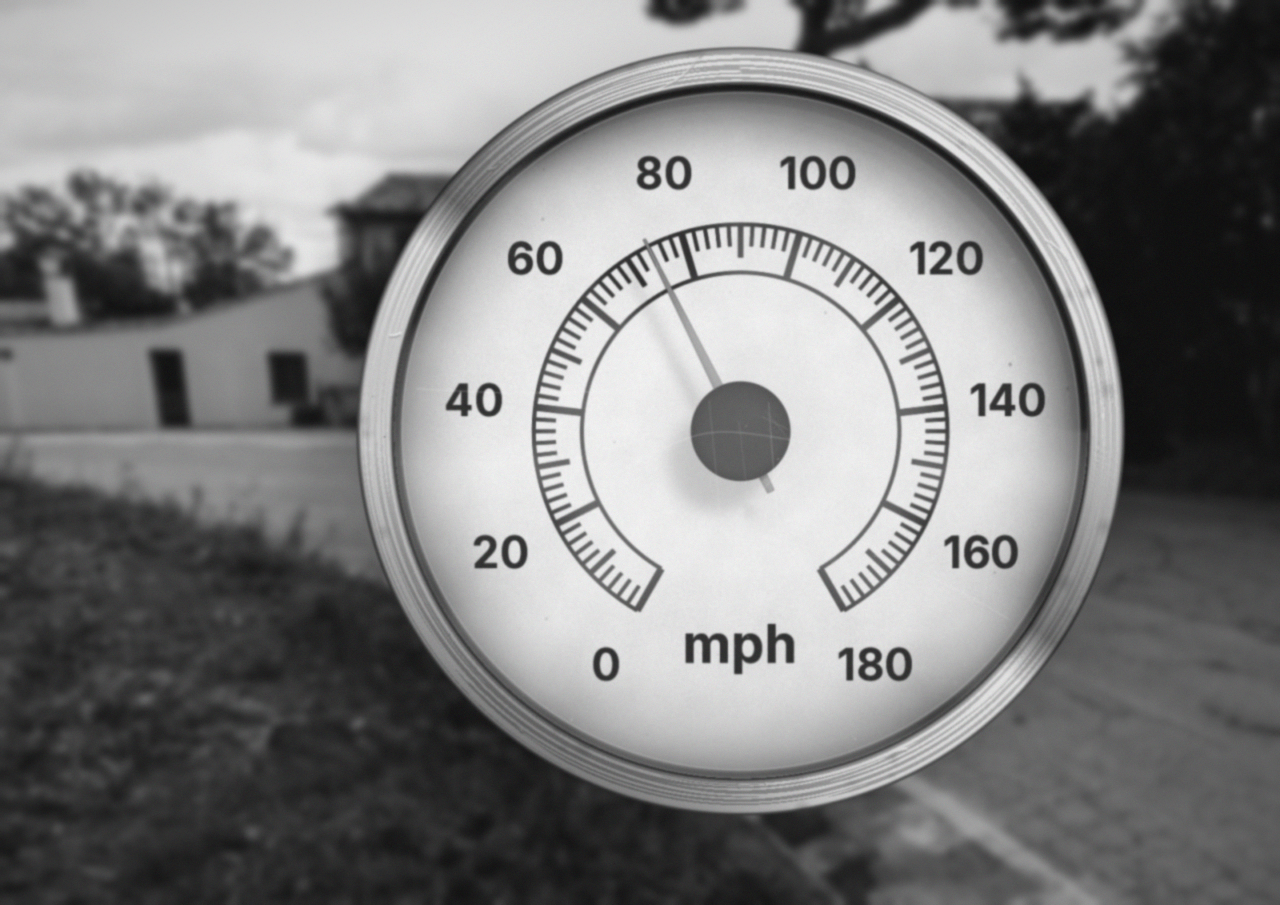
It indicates 74 mph
